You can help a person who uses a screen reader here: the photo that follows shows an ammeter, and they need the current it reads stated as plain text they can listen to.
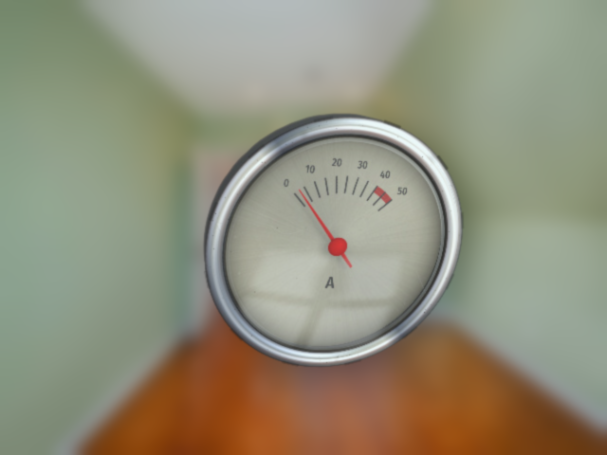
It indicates 2.5 A
